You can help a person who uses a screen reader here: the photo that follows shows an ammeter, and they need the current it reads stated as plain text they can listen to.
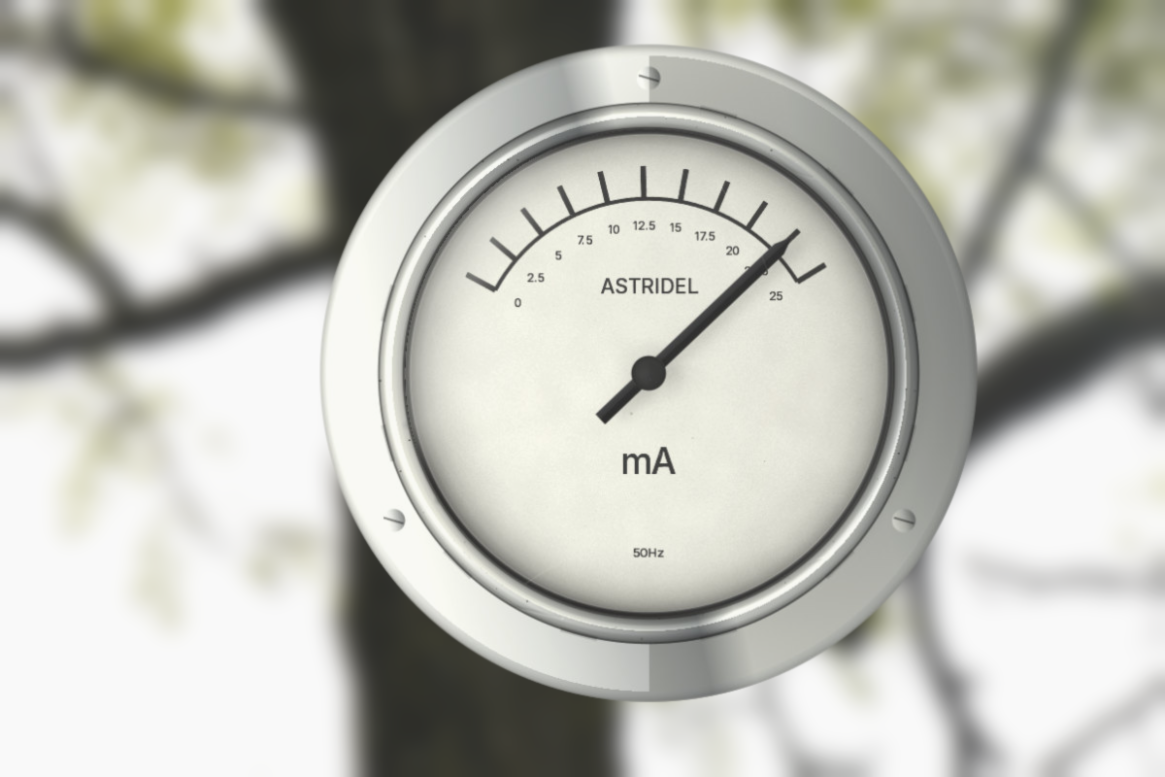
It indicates 22.5 mA
